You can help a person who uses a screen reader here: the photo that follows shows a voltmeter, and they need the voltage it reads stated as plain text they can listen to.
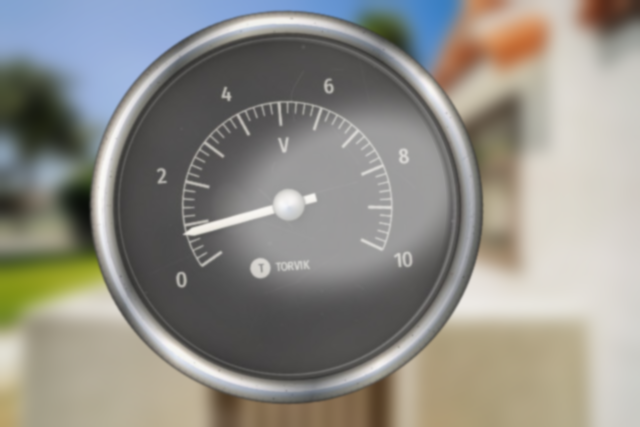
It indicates 0.8 V
